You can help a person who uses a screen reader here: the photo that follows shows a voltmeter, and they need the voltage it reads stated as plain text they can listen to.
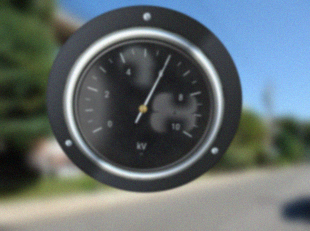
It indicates 6 kV
